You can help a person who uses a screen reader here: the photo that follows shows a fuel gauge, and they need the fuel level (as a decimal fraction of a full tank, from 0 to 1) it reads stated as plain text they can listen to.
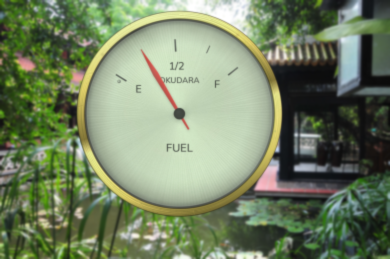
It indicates 0.25
